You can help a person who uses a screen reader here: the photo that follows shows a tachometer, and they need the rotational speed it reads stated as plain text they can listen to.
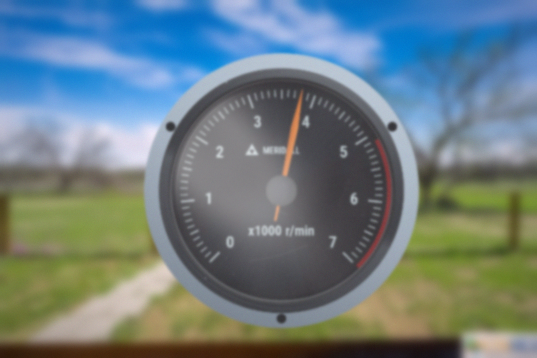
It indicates 3800 rpm
